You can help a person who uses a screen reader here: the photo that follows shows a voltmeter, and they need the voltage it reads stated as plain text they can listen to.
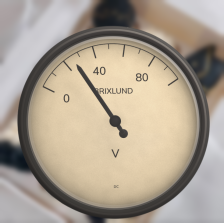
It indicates 25 V
